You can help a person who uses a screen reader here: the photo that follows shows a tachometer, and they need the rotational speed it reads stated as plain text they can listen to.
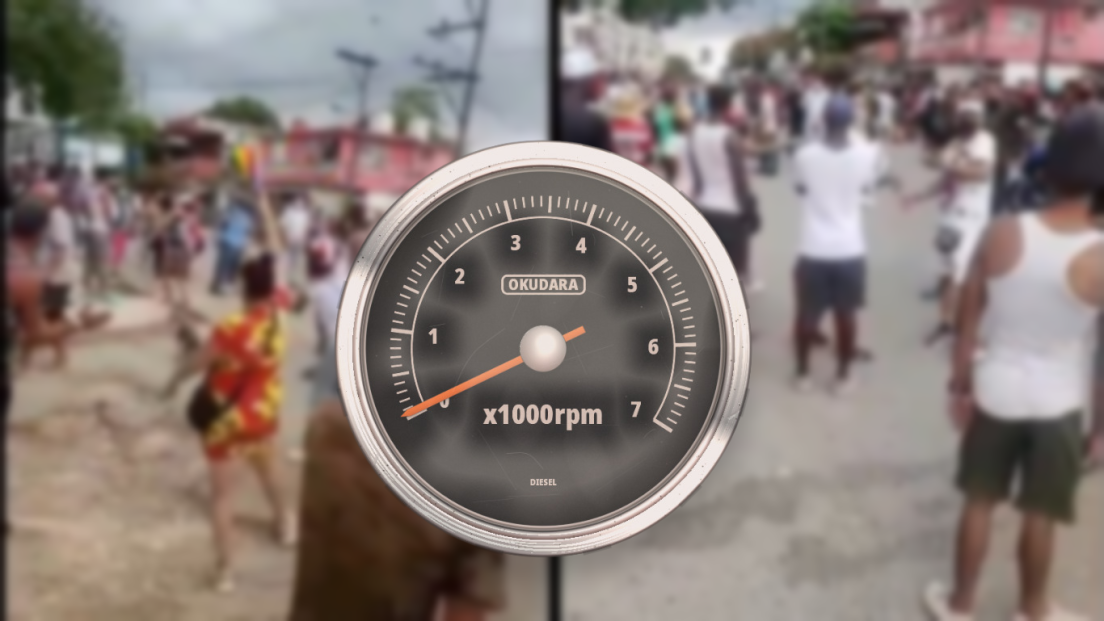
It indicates 50 rpm
